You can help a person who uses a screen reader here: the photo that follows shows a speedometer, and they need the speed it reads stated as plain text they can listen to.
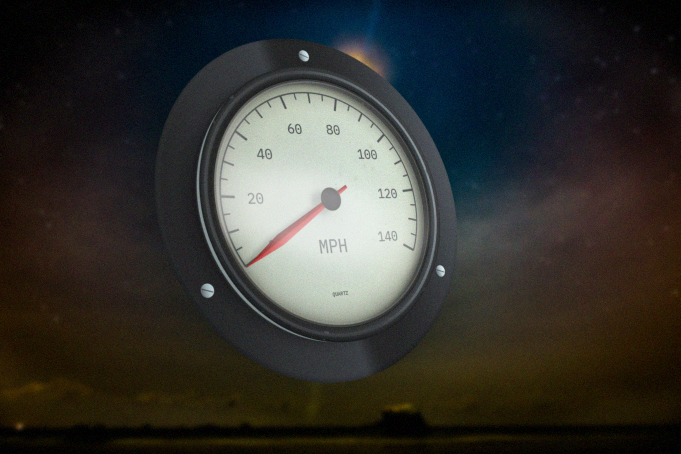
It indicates 0 mph
